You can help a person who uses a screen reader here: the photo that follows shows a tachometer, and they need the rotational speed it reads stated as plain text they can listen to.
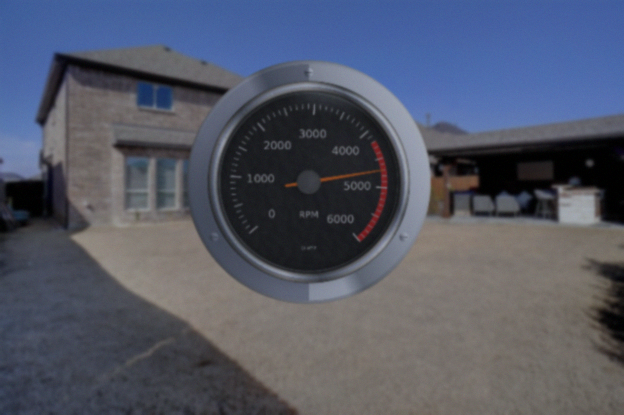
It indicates 4700 rpm
